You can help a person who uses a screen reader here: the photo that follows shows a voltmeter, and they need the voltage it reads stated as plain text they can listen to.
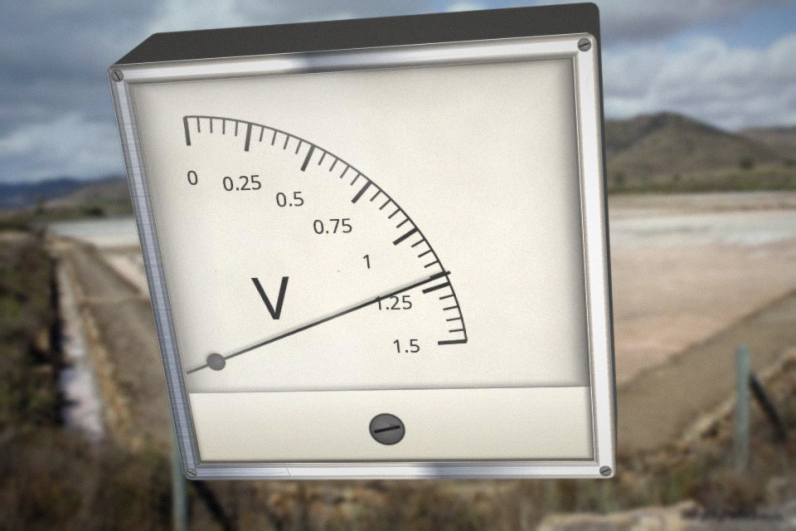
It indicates 1.2 V
